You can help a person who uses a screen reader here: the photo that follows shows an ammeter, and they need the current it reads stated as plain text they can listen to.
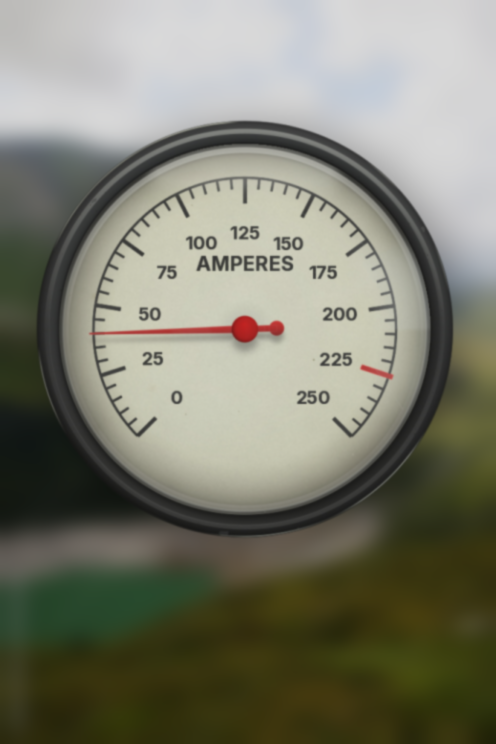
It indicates 40 A
